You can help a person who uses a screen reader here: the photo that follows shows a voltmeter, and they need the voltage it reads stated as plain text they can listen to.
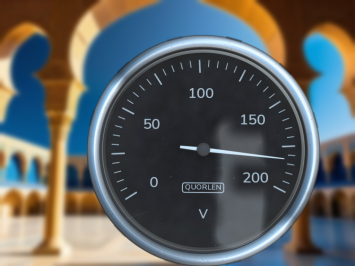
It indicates 182.5 V
